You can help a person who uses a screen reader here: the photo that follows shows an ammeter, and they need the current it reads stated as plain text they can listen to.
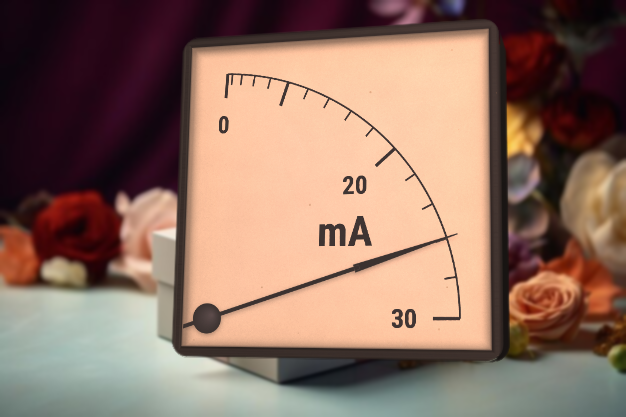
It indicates 26 mA
